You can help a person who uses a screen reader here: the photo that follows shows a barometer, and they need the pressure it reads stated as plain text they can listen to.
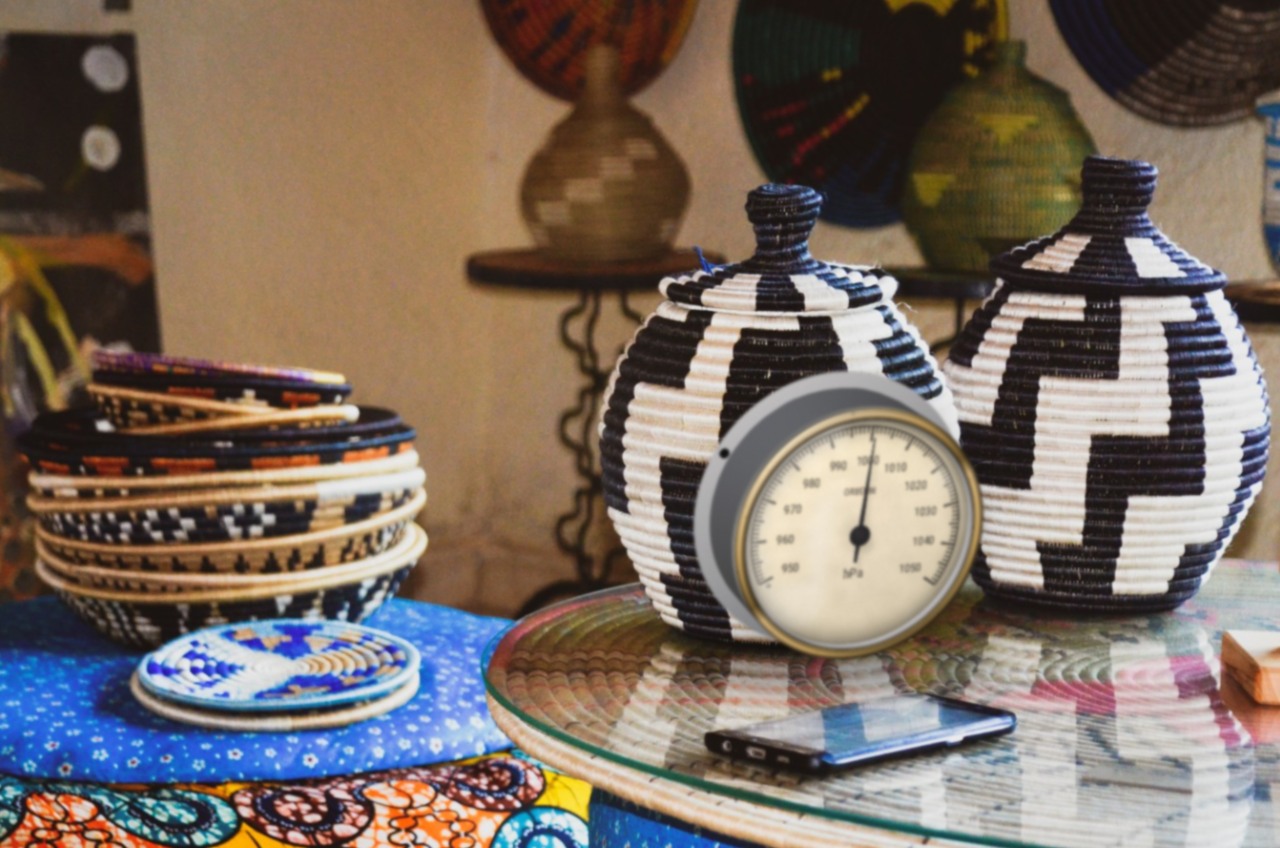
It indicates 1000 hPa
